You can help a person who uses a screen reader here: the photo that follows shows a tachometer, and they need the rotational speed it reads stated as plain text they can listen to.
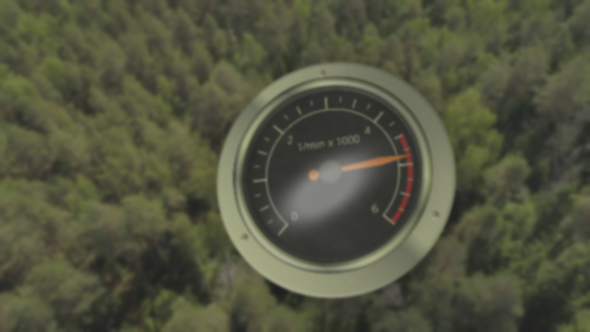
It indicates 4875 rpm
